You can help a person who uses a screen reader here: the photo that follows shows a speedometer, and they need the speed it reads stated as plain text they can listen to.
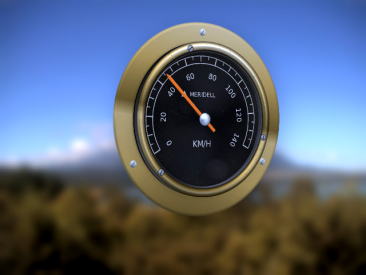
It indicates 45 km/h
